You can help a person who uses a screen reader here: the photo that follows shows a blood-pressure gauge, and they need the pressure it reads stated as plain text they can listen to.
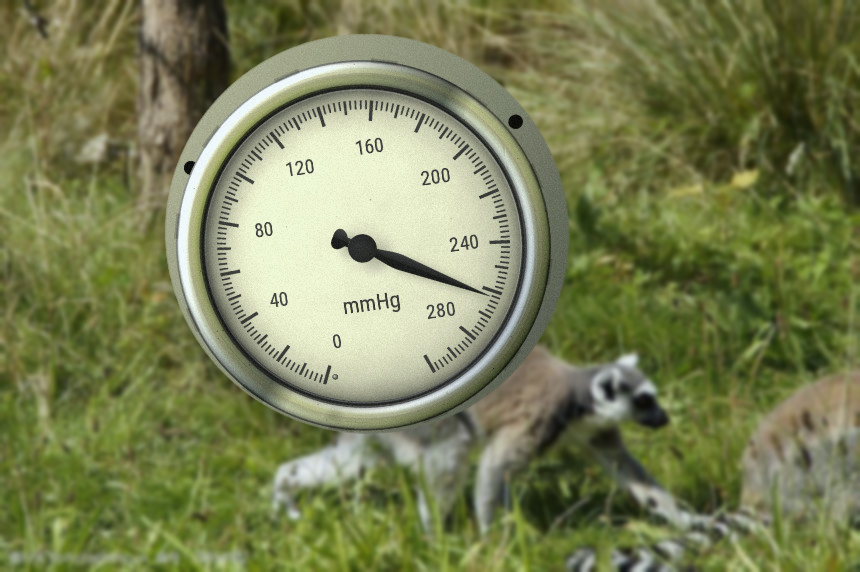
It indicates 262 mmHg
